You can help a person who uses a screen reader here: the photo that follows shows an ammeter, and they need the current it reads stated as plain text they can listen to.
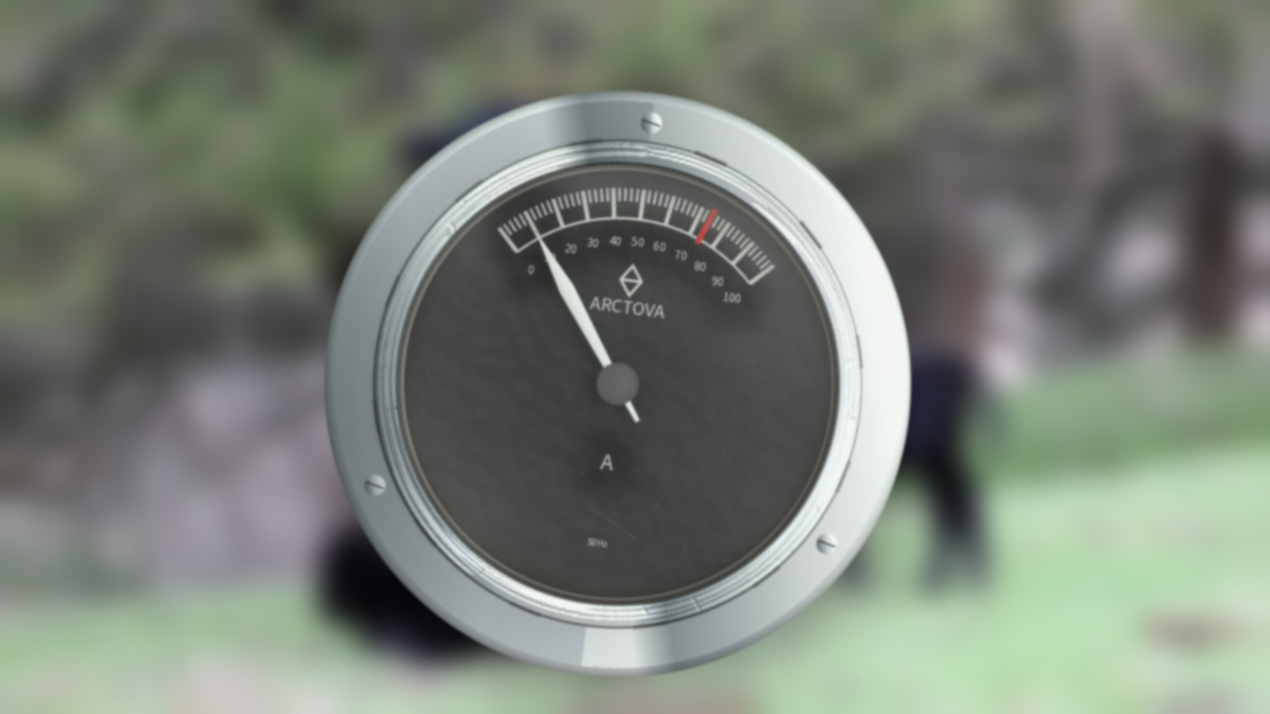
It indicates 10 A
